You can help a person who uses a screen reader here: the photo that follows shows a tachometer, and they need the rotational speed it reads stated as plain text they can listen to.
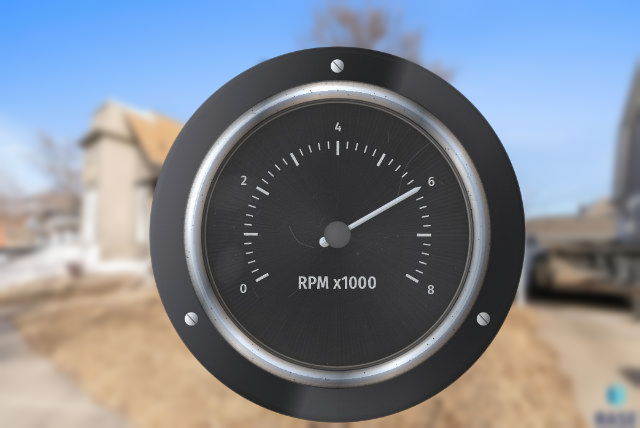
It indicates 6000 rpm
